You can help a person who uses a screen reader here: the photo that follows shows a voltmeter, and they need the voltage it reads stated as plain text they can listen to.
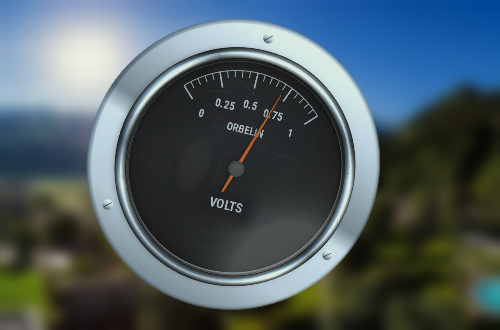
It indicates 0.7 V
